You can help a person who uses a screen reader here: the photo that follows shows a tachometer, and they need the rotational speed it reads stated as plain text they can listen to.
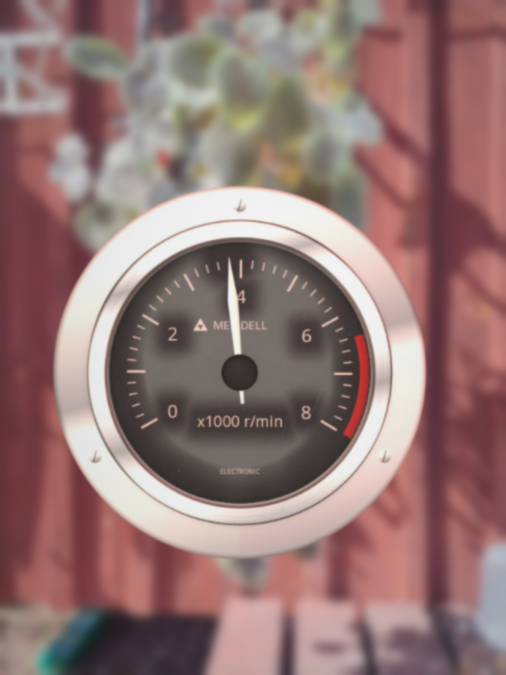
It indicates 3800 rpm
